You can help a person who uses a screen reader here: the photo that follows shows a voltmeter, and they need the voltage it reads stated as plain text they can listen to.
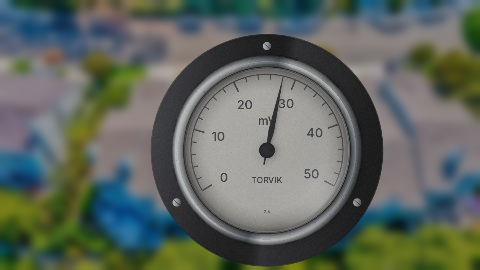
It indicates 28 mV
